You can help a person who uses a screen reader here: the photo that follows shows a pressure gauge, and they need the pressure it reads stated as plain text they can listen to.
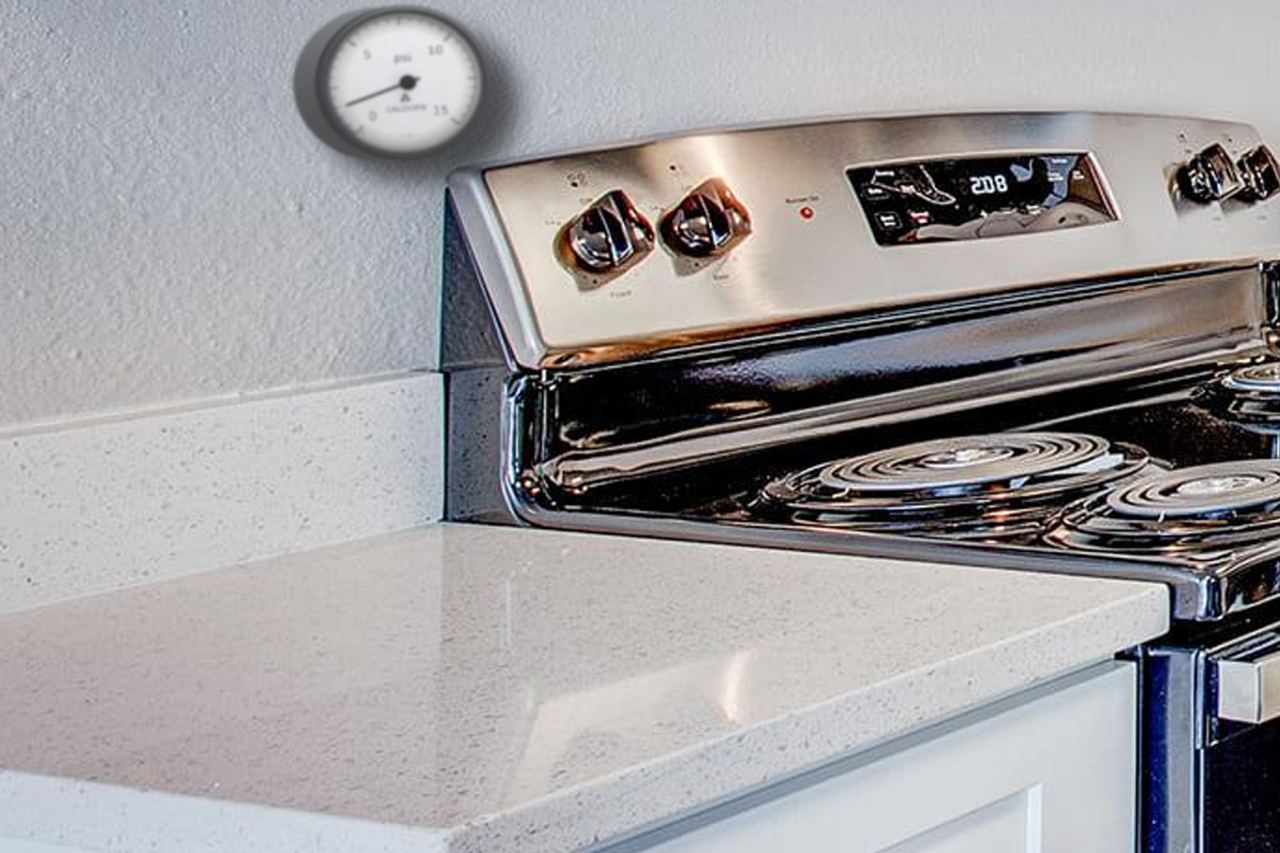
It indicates 1.5 psi
